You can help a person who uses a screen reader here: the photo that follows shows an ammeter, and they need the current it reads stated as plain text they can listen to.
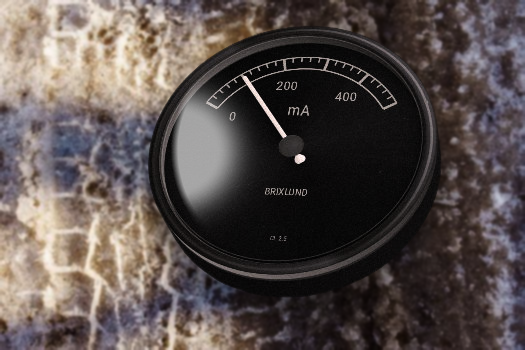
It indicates 100 mA
